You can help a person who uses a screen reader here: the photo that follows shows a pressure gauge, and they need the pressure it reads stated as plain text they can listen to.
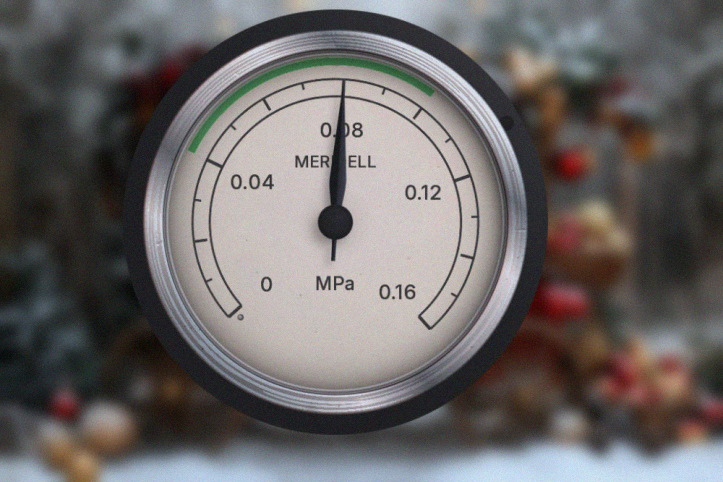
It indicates 0.08 MPa
